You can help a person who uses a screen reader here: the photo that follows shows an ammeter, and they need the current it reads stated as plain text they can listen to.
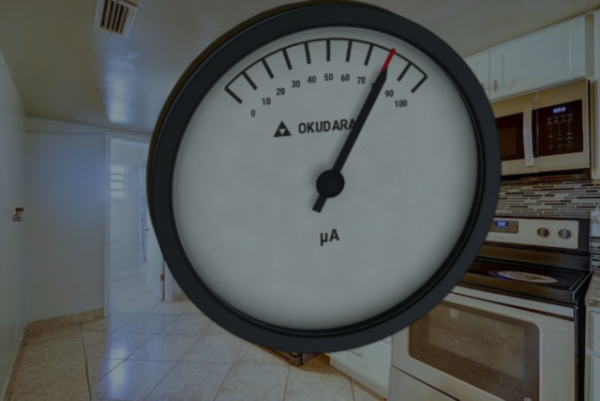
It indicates 80 µA
